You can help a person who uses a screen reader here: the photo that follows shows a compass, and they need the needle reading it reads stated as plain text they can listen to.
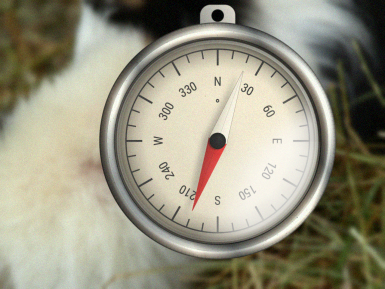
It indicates 200 °
